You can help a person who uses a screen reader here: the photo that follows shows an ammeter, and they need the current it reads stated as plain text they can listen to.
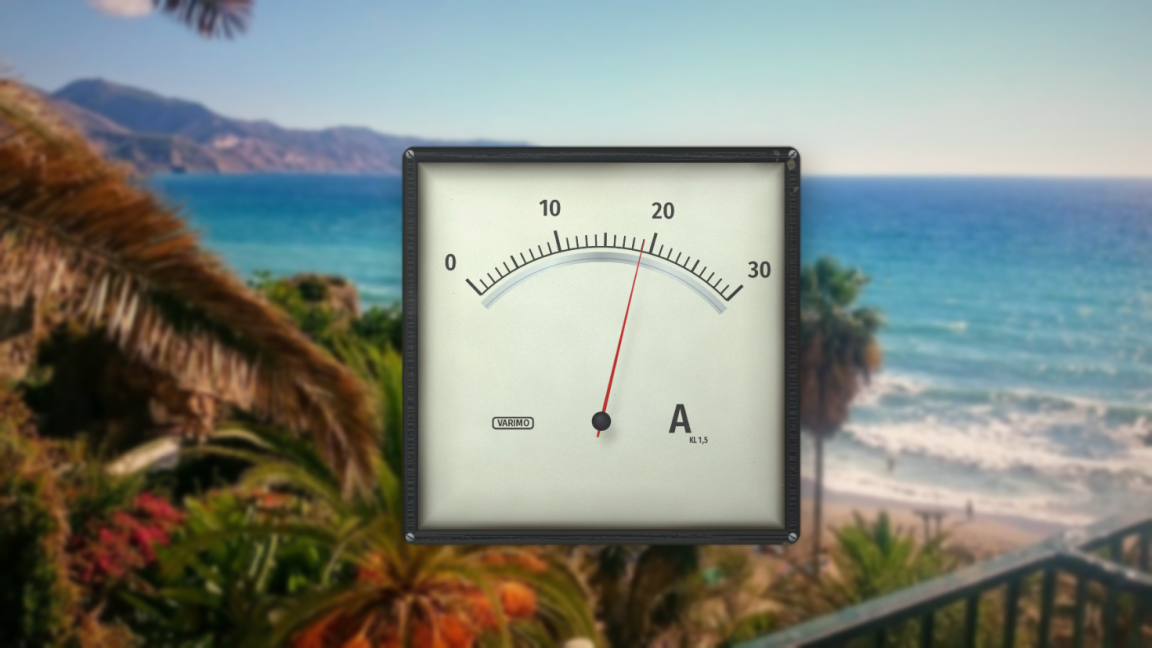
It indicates 19 A
